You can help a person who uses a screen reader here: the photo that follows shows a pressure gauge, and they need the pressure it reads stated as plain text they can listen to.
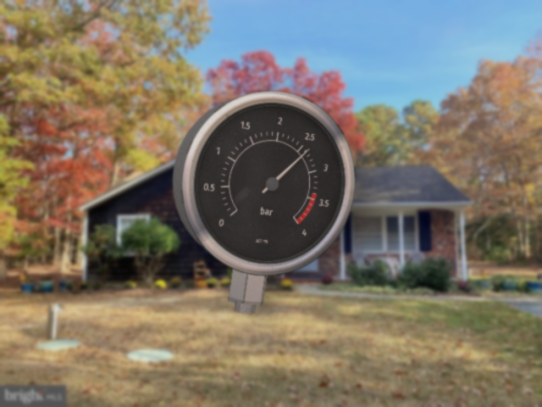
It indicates 2.6 bar
